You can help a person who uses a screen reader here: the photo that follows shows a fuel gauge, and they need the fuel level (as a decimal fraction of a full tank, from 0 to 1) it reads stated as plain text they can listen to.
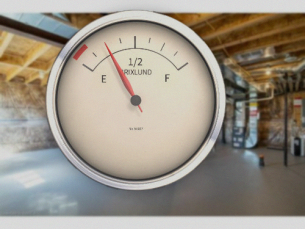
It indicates 0.25
